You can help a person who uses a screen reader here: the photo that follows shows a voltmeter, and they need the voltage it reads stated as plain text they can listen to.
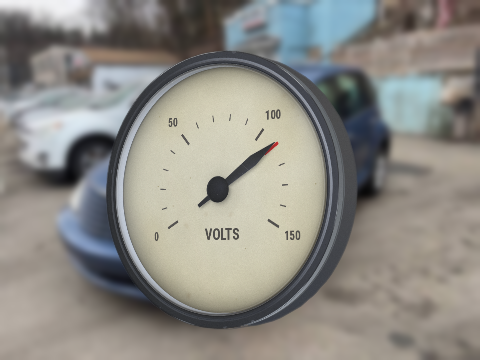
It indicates 110 V
